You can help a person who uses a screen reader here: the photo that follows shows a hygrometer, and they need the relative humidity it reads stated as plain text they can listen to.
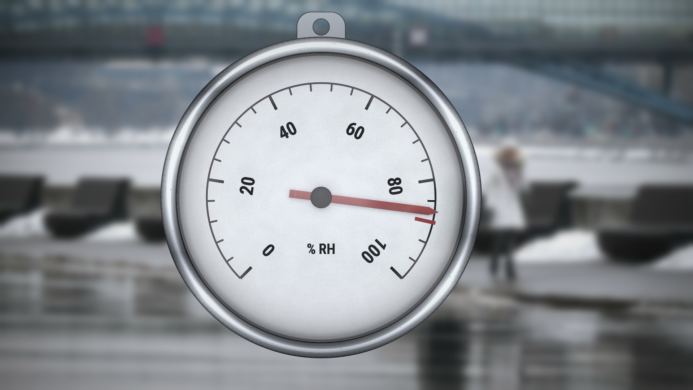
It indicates 86 %
